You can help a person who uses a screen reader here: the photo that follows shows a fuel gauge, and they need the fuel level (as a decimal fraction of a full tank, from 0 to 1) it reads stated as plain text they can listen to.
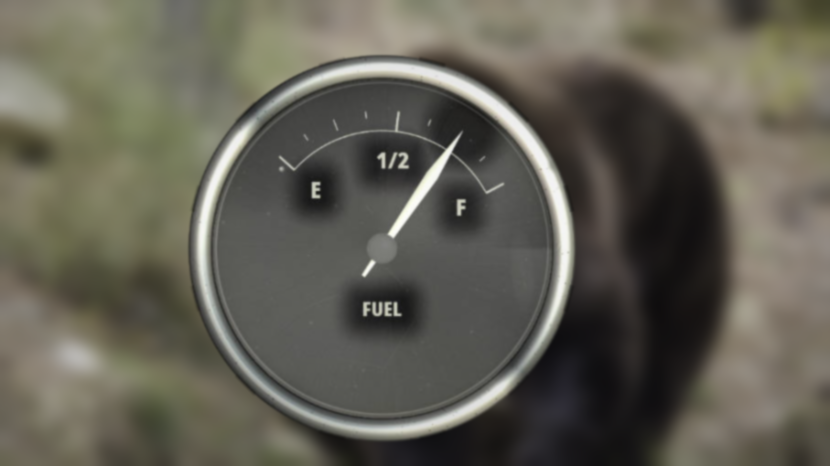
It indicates 0.75
